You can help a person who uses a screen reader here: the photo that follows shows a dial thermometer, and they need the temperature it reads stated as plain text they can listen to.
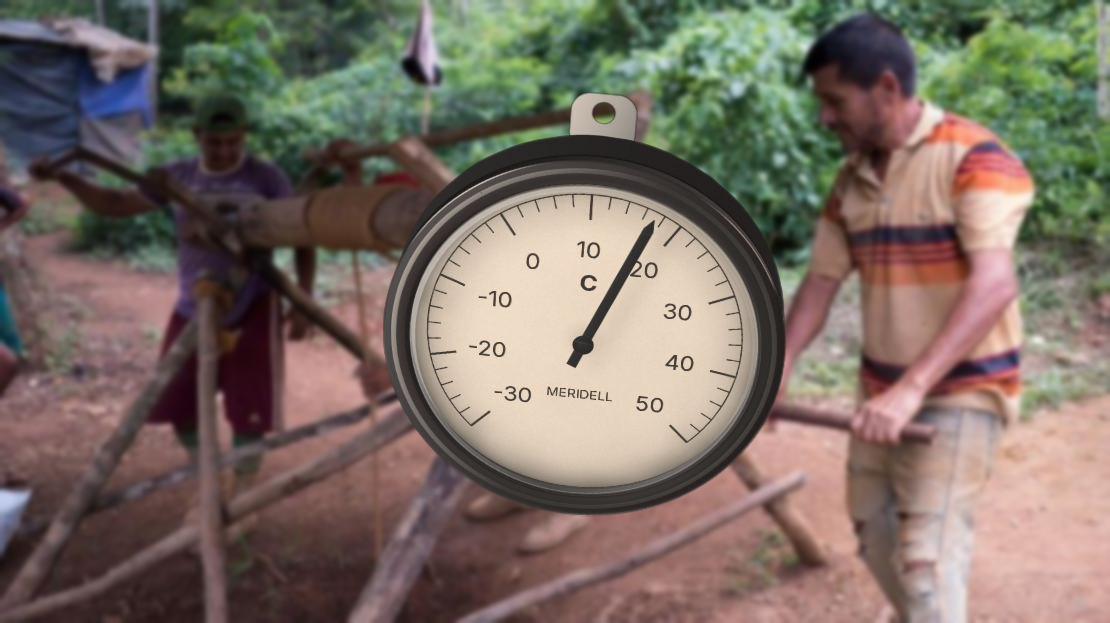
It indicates 17 °C
